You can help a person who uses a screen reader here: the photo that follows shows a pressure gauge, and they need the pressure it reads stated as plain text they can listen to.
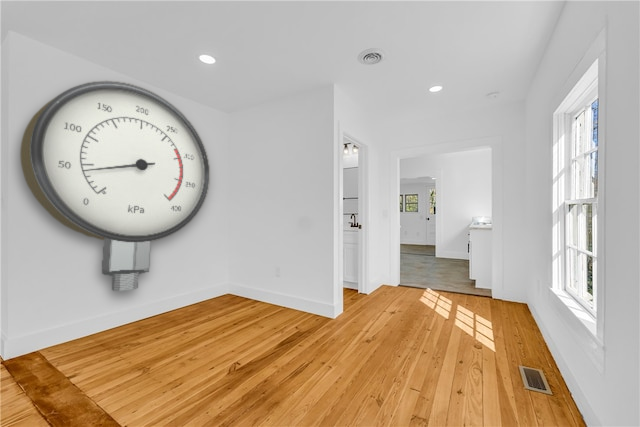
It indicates 40 kPa
